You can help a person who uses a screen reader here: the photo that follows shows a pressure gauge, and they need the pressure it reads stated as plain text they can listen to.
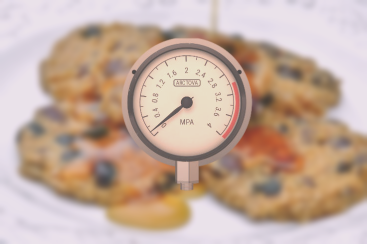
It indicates 0.1 MPa
